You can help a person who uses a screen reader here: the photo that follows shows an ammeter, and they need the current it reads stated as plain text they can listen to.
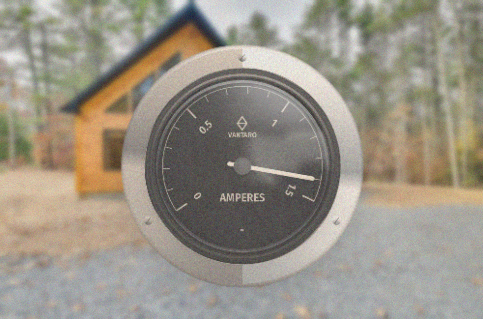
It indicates 1.4 A
